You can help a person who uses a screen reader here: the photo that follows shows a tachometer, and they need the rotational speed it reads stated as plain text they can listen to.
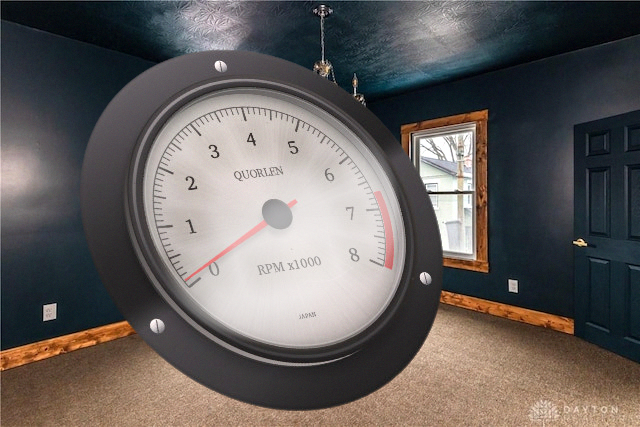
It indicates 100 rpm
